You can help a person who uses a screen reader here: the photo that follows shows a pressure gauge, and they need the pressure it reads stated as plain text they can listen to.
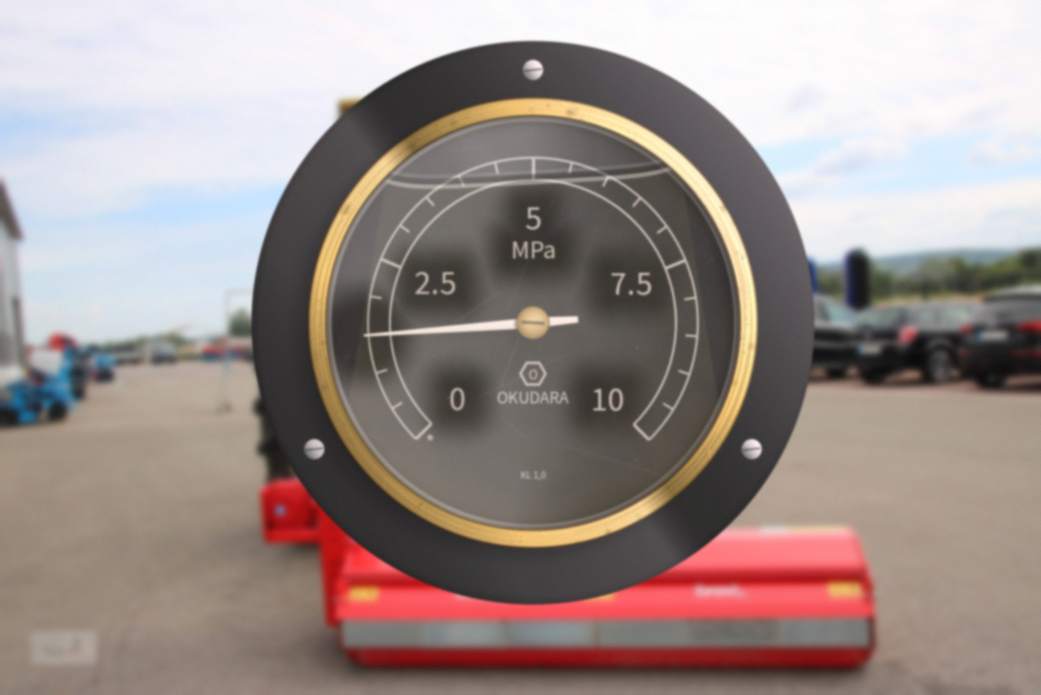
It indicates 1.5 MPa
